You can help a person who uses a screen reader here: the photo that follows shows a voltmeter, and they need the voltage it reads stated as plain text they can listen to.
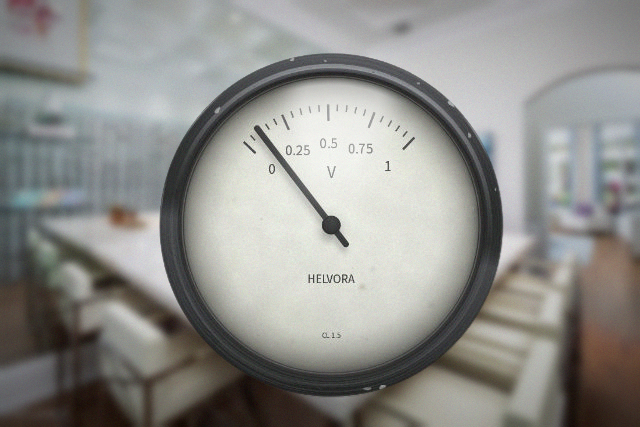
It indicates 0.1 V
